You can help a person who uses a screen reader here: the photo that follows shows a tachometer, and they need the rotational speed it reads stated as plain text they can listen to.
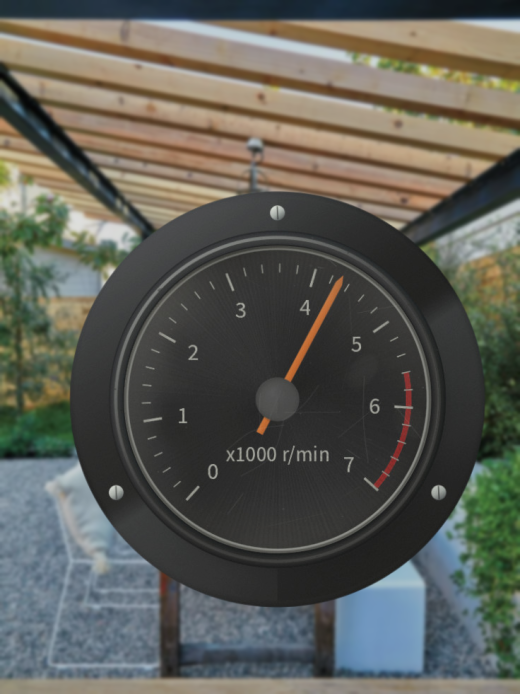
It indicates 4300 rpm
